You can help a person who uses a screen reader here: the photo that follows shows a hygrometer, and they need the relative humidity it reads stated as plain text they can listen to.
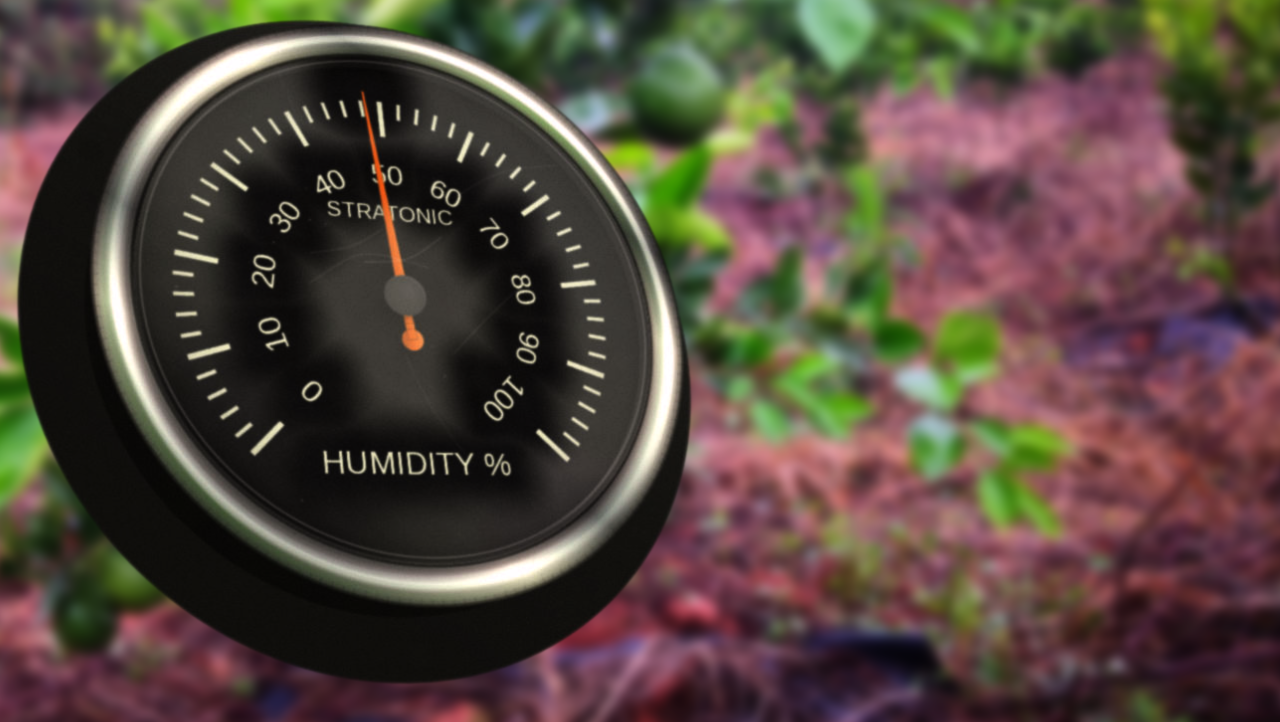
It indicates 48 %
